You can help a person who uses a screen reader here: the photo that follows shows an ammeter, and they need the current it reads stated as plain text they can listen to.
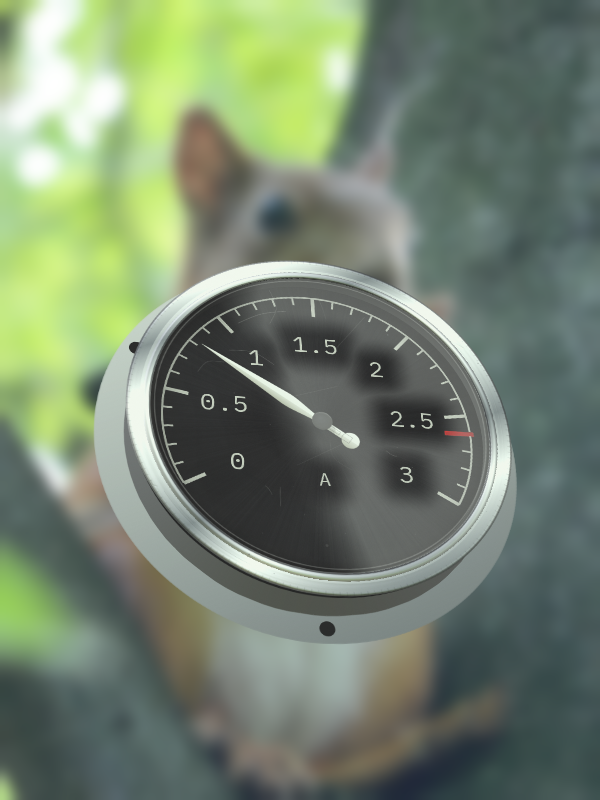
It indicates 0.8 A
